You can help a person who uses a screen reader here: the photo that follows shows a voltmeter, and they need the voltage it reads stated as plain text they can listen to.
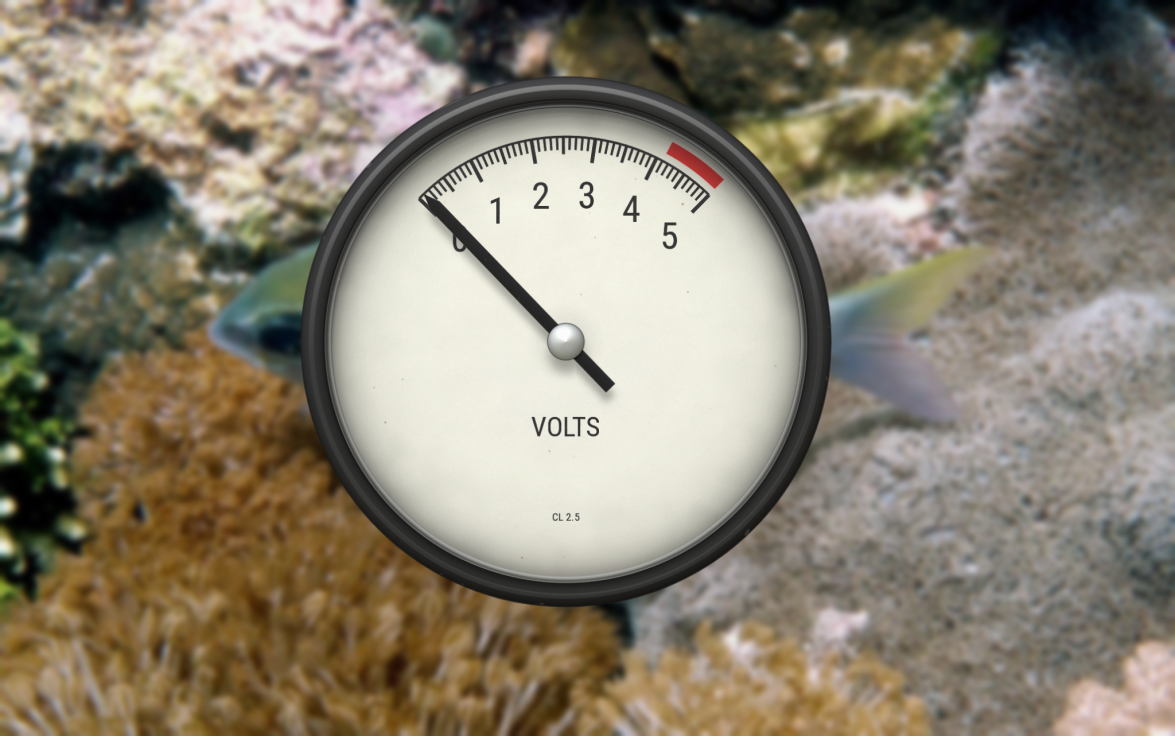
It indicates 0.1 V
